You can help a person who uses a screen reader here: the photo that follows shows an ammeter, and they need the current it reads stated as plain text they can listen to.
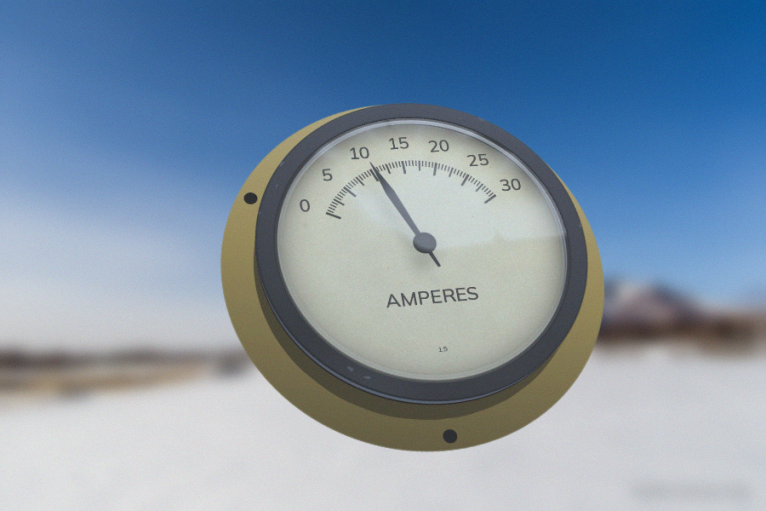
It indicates 10 A
